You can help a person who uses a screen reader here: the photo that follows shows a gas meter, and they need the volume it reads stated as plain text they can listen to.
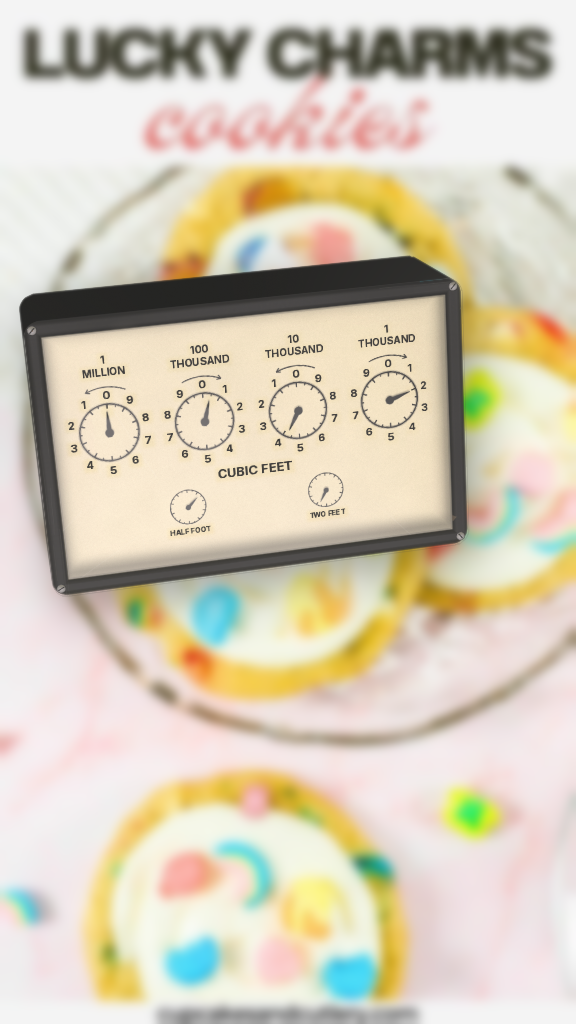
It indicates 4200 ft³
